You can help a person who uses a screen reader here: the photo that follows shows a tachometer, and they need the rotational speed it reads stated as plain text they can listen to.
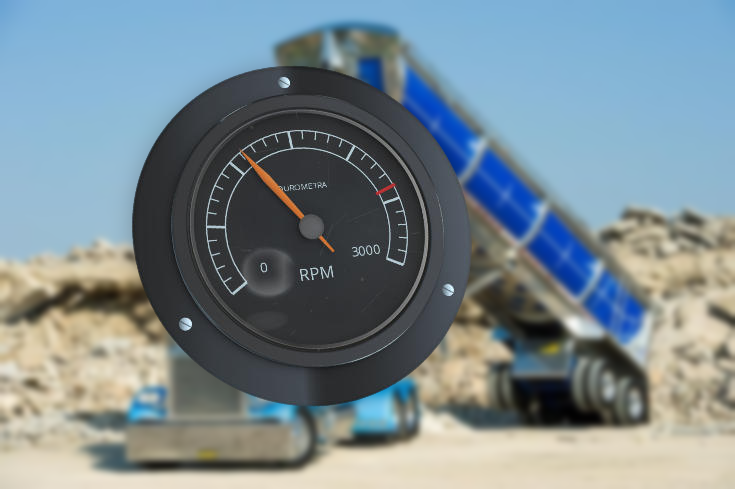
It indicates 1100 rpm
